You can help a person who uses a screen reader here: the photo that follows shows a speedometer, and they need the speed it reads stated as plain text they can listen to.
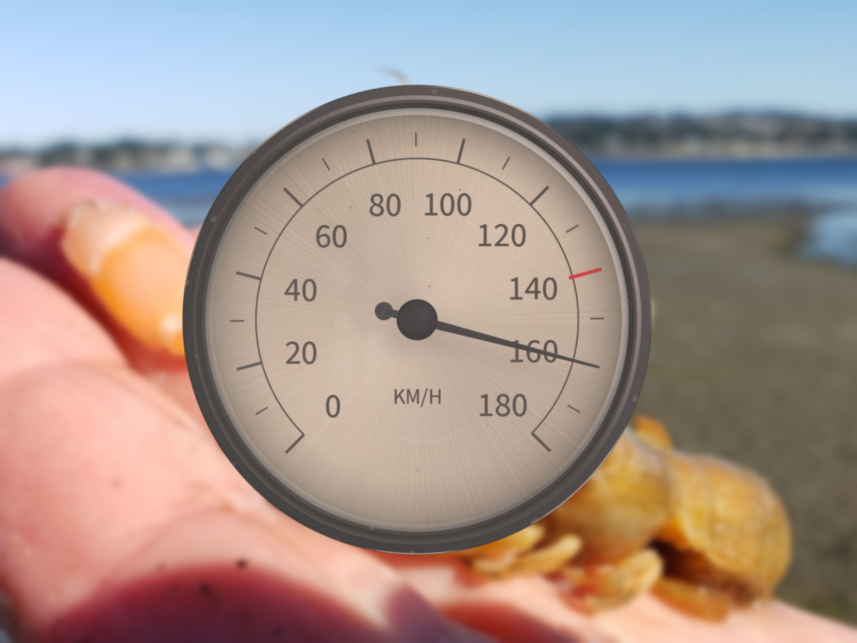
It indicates 160 km/h
